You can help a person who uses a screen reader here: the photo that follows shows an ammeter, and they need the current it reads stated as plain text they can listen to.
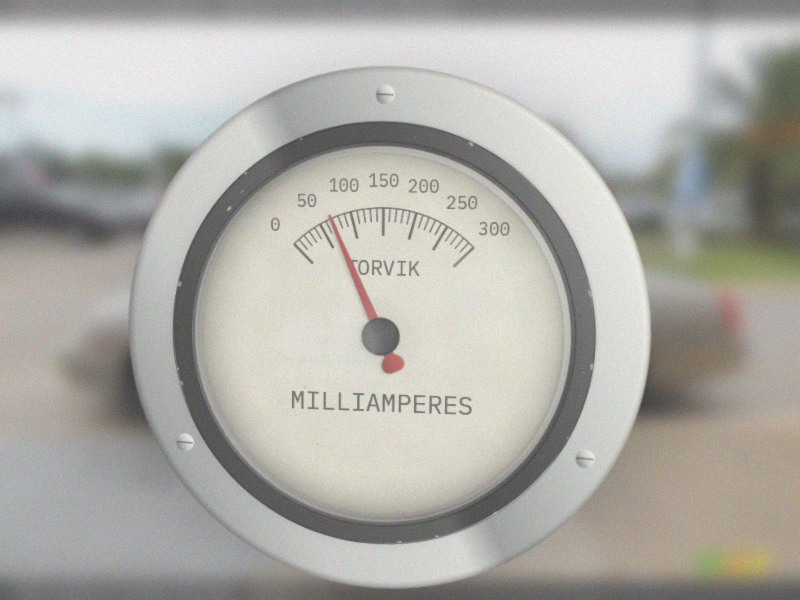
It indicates 70 mA
